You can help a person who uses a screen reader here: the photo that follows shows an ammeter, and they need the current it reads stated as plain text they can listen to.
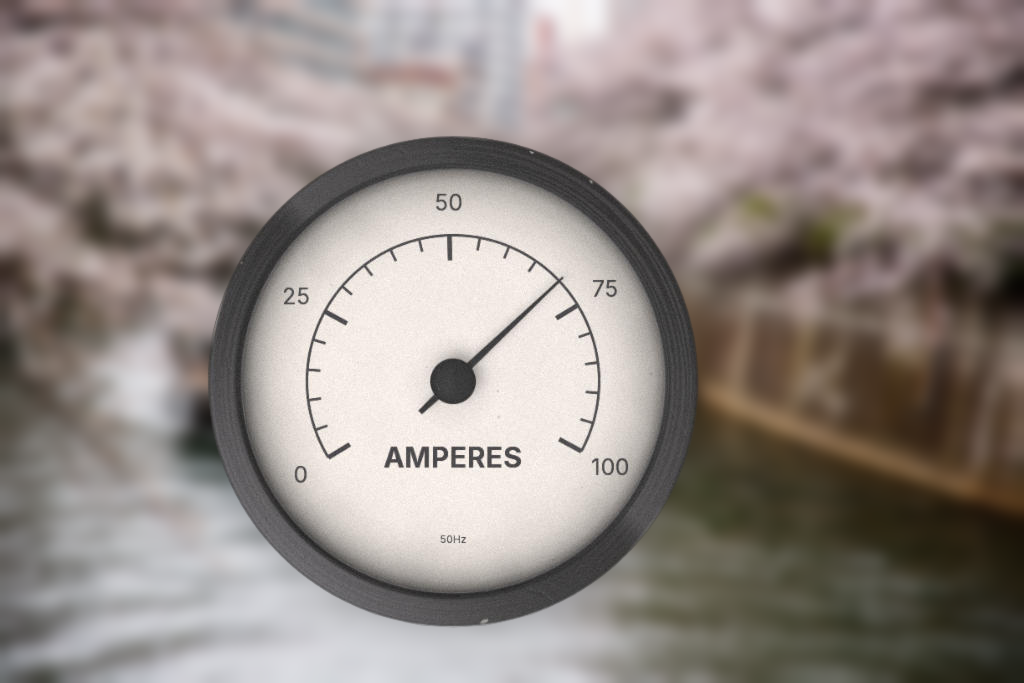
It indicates 70 A
